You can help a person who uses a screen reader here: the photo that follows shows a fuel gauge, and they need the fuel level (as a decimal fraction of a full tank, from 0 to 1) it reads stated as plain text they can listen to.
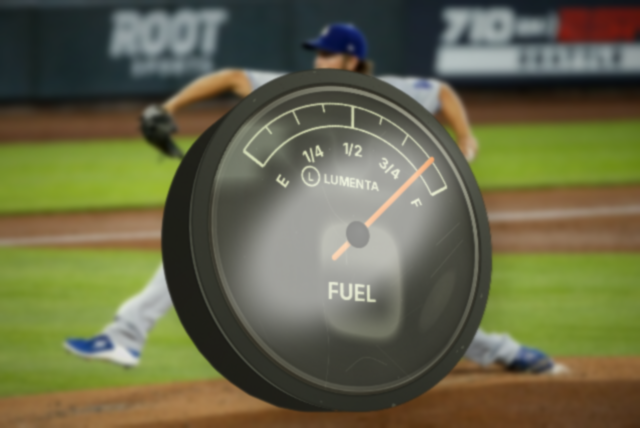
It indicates 0.875
